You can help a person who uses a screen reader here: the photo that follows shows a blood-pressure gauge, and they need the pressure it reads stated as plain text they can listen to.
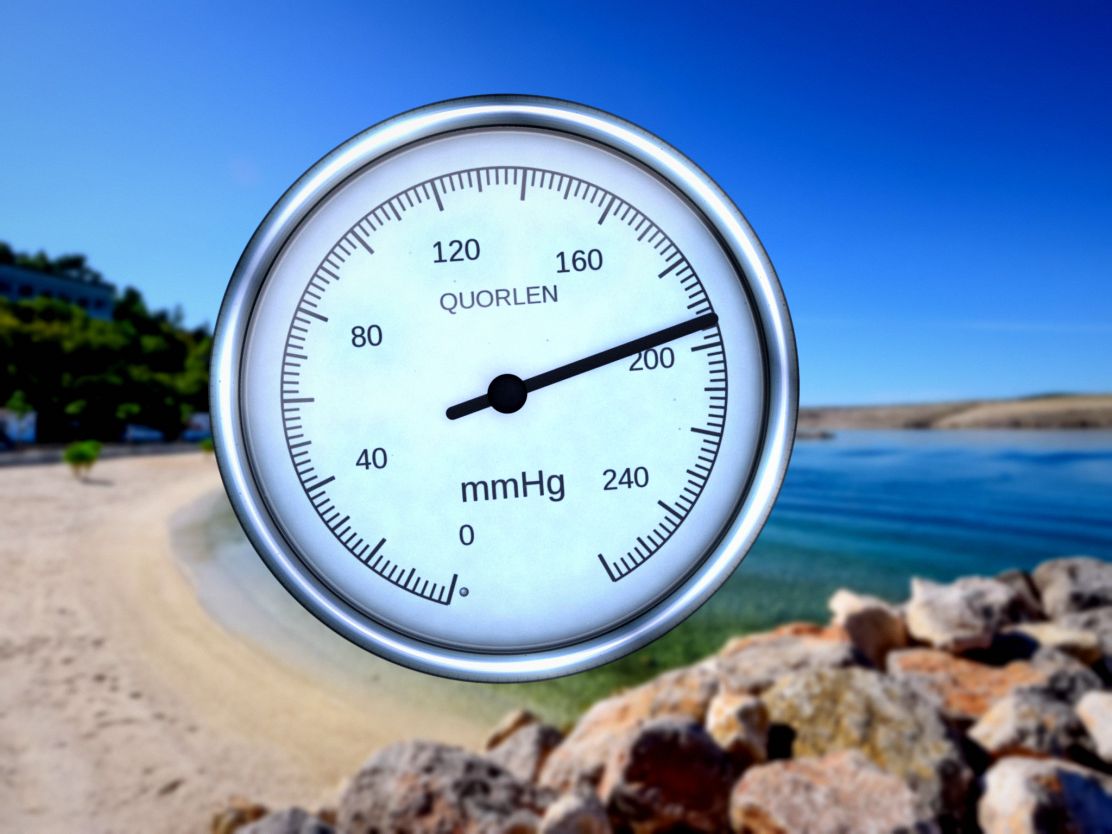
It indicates 194 mmHg
